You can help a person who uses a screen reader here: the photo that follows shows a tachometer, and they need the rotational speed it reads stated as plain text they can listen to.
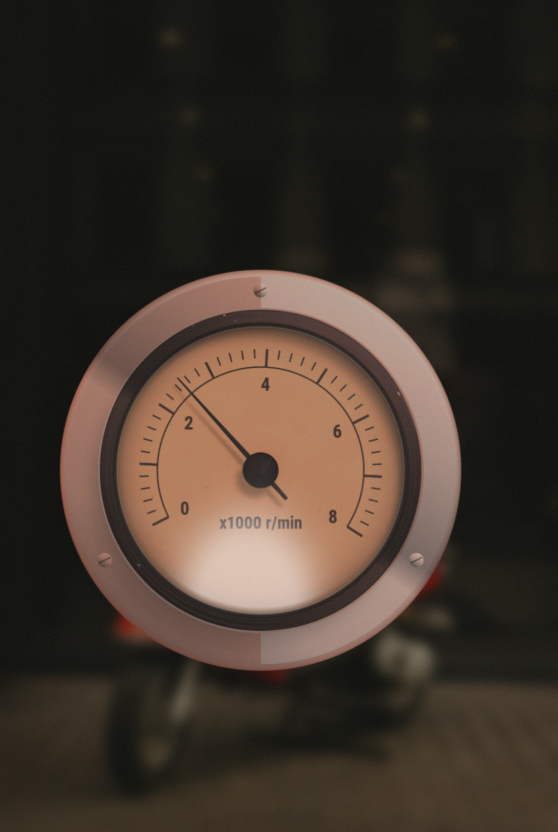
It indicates 2500 rpm
